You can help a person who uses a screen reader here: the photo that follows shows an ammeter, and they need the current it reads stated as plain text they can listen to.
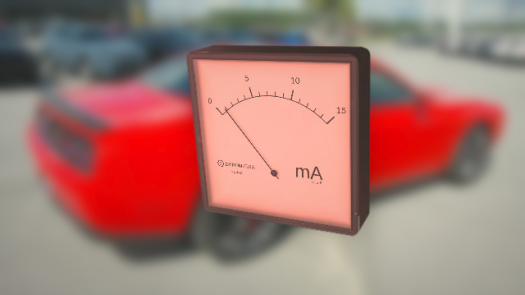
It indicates 1 mA
